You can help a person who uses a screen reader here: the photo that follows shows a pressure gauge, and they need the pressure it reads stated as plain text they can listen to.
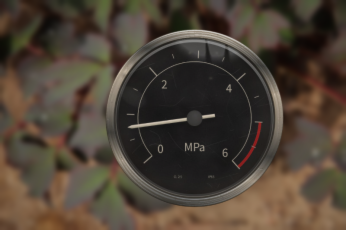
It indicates 0.75 MPa
